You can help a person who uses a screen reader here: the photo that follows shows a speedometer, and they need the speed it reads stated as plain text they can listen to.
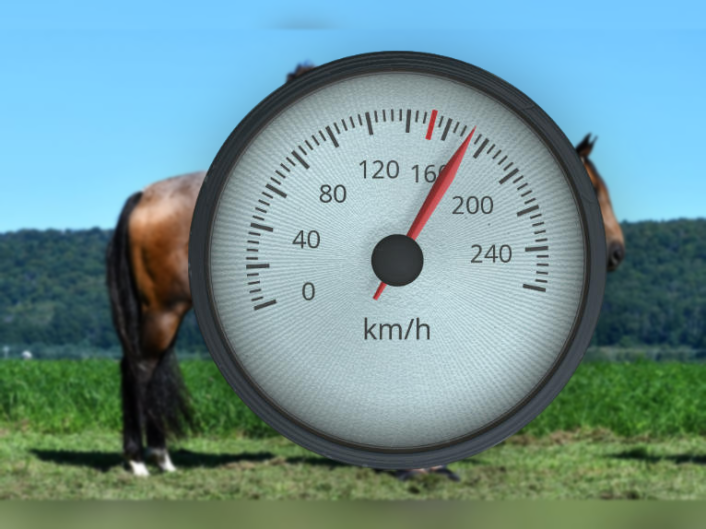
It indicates 172 km/h
